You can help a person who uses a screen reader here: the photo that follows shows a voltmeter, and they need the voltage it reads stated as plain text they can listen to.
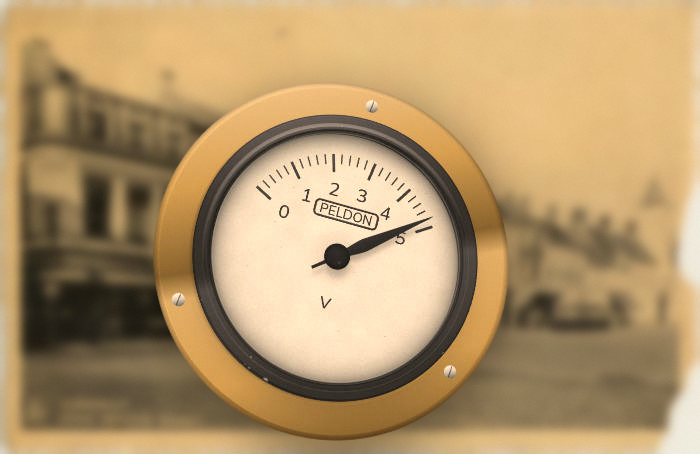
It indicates 4.8 V
